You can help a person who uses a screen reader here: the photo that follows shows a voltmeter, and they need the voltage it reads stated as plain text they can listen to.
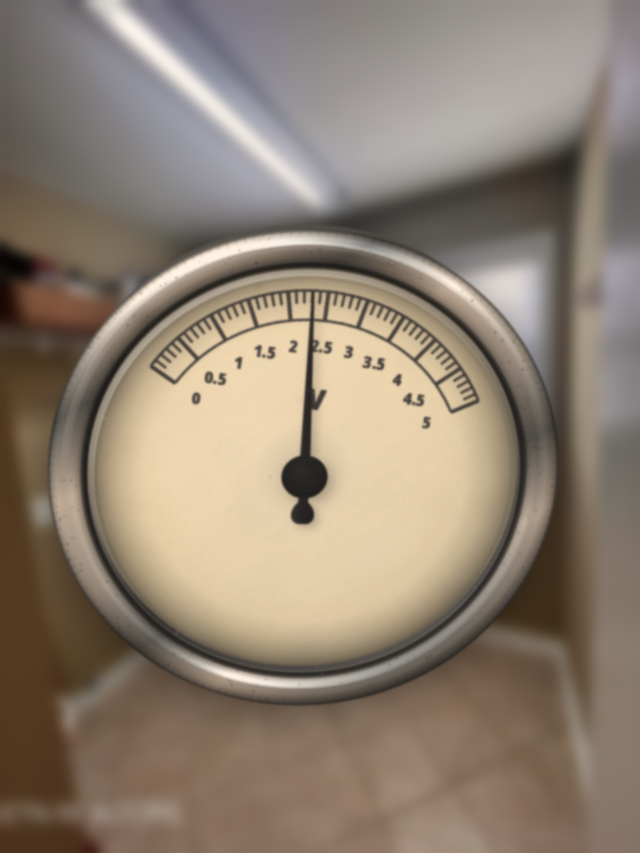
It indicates 2.3 V
